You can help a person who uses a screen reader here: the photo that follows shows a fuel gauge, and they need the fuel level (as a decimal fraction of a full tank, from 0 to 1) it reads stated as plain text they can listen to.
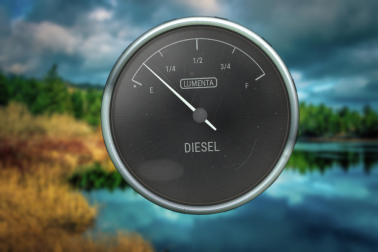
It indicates 0.125
